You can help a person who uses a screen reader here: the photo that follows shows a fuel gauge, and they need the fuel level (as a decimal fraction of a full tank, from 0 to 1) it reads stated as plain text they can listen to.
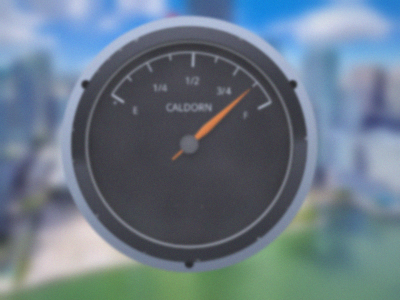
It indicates 0.875
